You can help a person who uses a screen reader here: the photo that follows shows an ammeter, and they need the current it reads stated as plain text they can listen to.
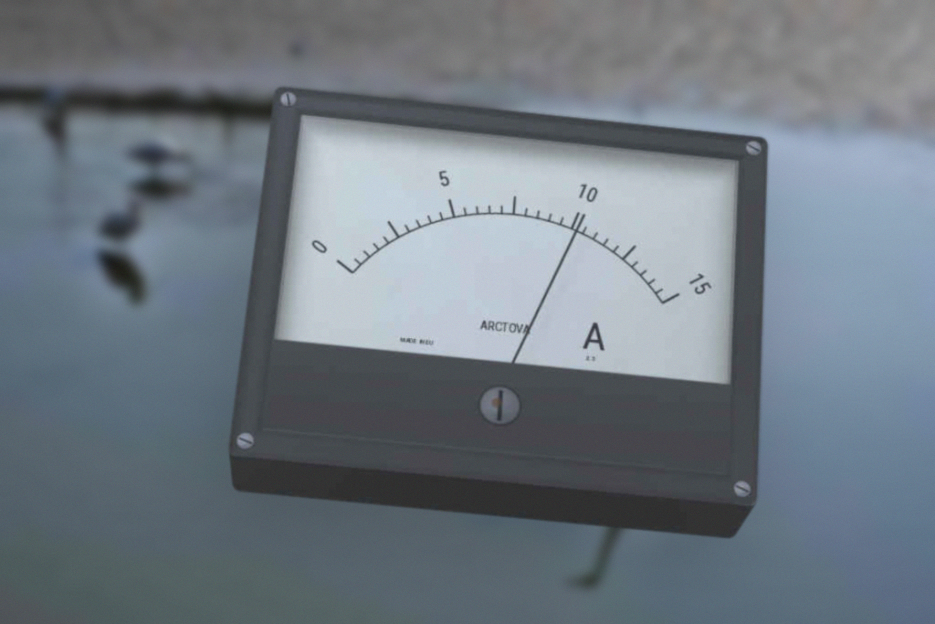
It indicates 10.25 A
